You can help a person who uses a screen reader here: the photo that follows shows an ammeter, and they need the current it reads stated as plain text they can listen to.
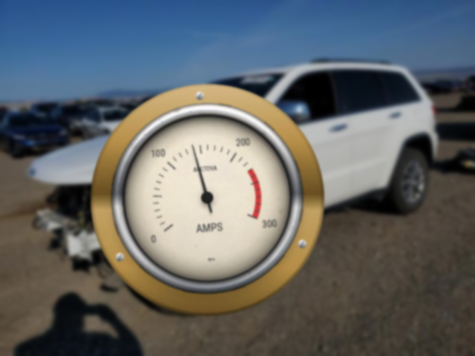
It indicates 140 A
